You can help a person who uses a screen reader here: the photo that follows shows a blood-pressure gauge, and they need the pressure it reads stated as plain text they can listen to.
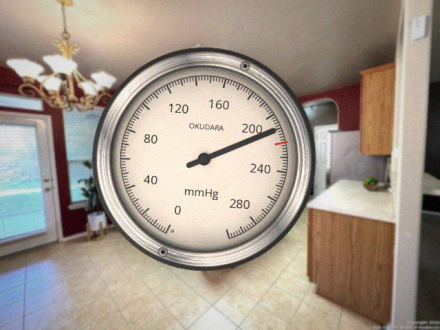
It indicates 210 mmHg
